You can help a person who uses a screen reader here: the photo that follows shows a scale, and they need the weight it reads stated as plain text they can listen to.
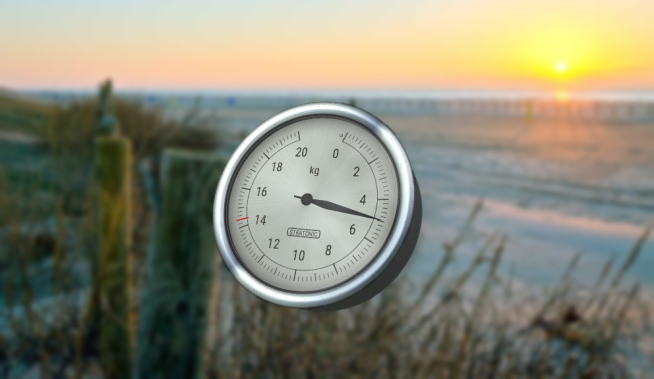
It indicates 5 kg
